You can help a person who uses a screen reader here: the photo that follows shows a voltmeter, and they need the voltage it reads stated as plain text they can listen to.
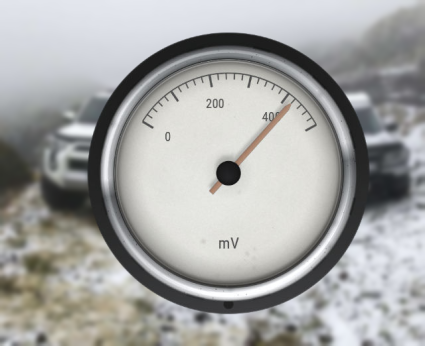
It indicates 420 mV
